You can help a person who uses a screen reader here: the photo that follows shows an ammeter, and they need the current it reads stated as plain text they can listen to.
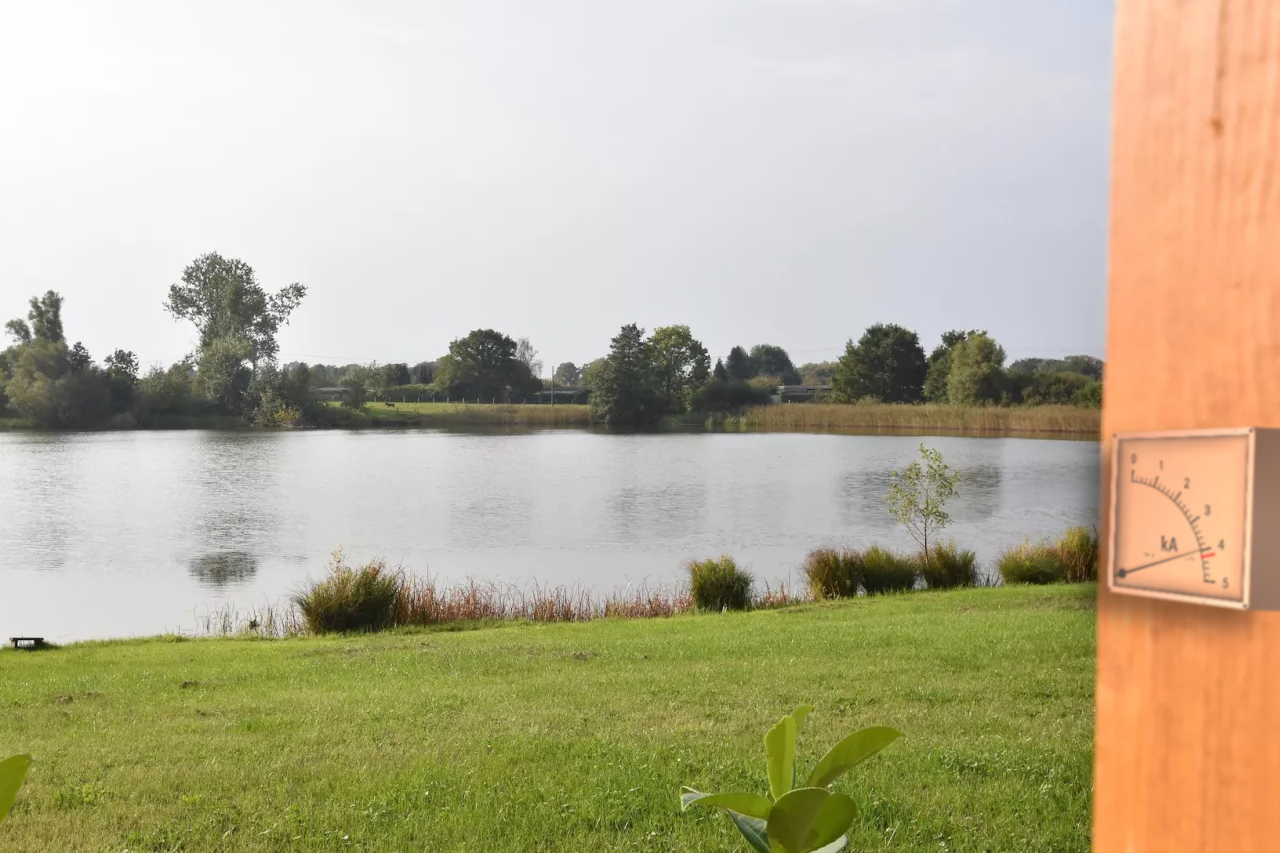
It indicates 4 kA
